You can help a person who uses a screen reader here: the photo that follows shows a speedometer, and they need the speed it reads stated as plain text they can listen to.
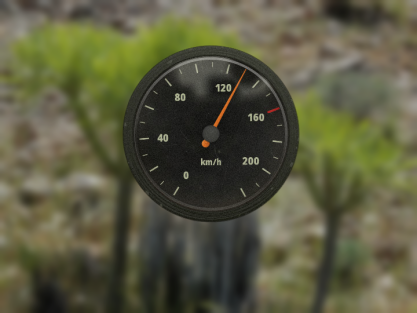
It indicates 130 km/h
